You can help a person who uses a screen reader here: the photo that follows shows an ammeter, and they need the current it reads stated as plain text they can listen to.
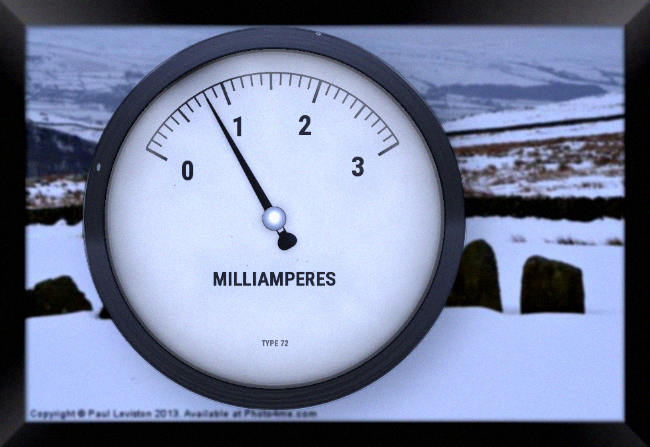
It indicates 0.8 mA
